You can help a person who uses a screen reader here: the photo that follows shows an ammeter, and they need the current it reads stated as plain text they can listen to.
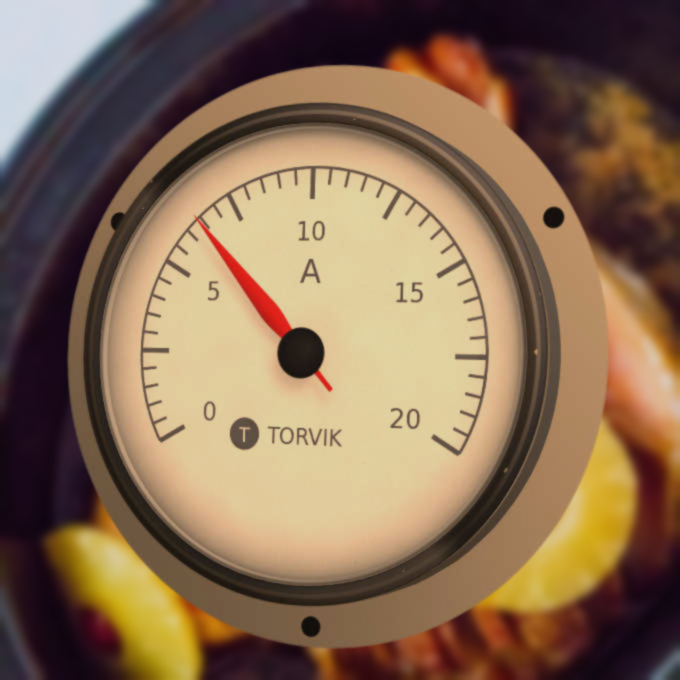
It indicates 6.5 A
